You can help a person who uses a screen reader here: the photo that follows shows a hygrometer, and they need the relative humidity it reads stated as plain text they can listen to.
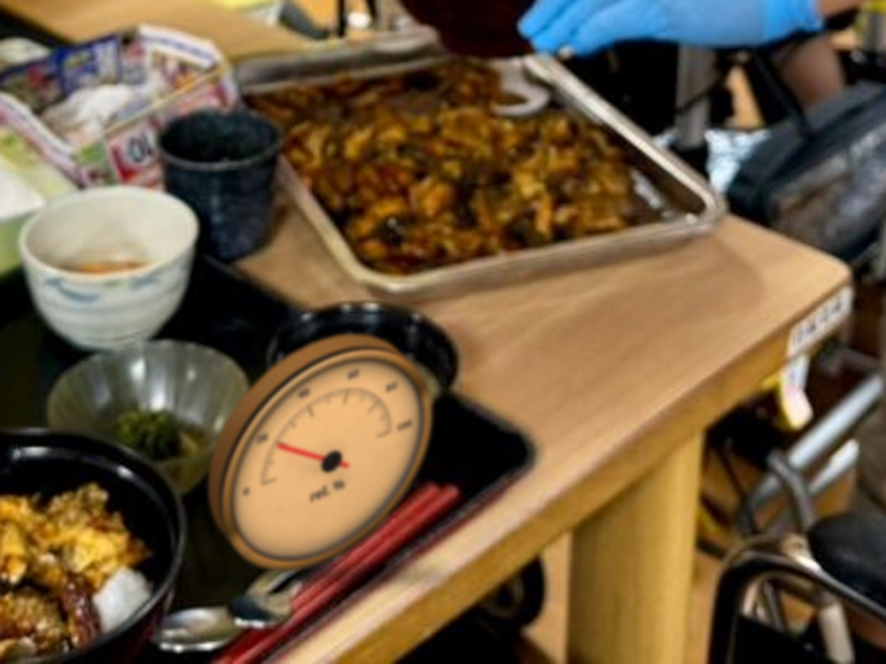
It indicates 20 %
